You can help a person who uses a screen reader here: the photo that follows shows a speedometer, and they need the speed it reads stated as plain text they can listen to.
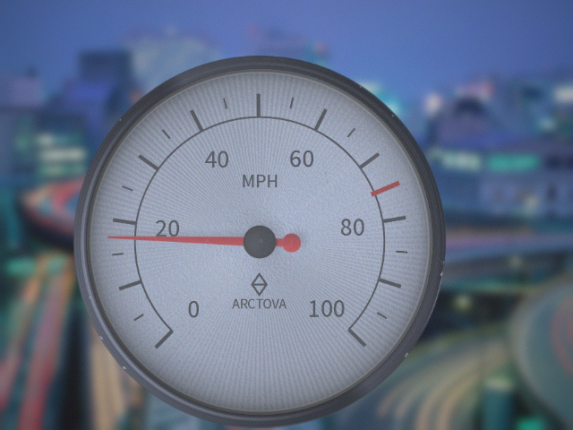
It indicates 17.5 mph
